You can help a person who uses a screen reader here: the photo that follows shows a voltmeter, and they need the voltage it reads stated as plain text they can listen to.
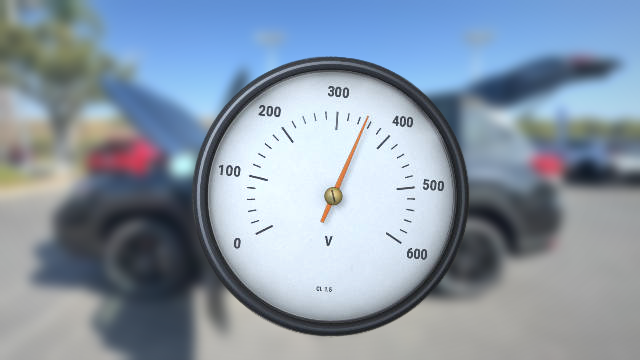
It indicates 350 V
